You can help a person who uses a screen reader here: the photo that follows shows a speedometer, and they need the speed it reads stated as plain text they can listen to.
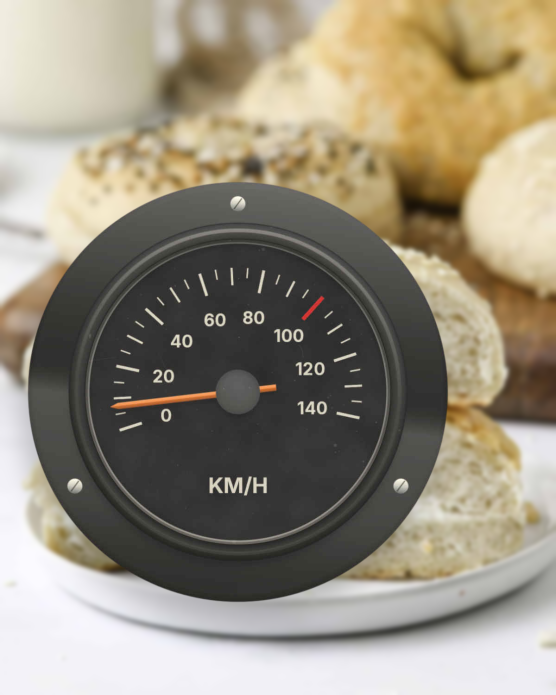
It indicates 7.5 km/h
